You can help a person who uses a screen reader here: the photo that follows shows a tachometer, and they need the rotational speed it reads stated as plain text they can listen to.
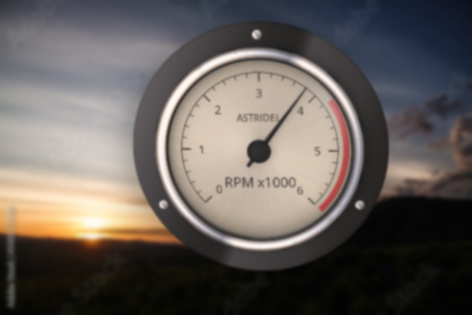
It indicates 3800 rpm
